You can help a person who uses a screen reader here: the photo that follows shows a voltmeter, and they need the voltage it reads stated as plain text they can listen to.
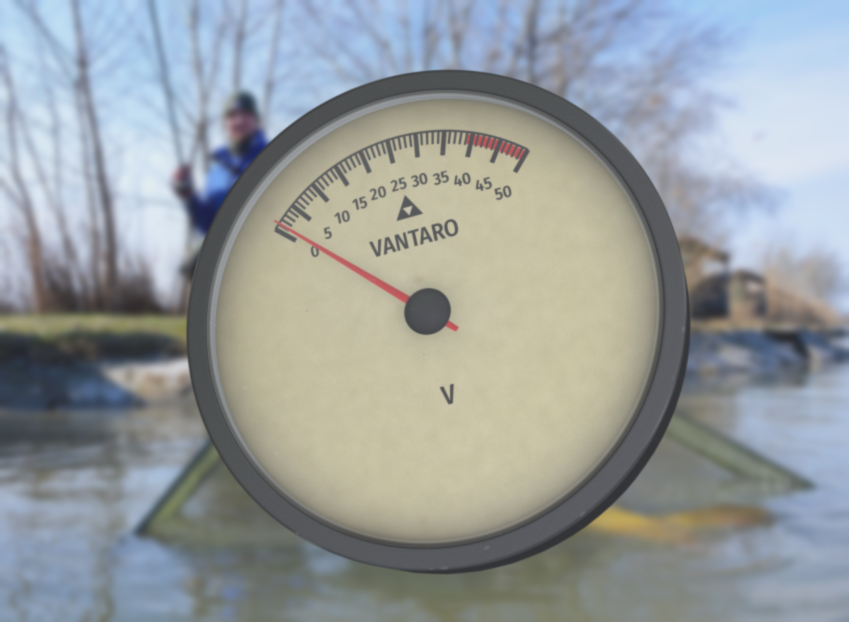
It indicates 1 V
